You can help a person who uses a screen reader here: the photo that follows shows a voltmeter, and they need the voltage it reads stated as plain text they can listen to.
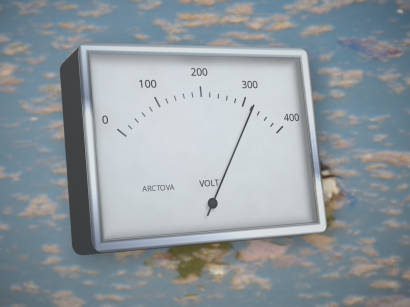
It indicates 320 V
